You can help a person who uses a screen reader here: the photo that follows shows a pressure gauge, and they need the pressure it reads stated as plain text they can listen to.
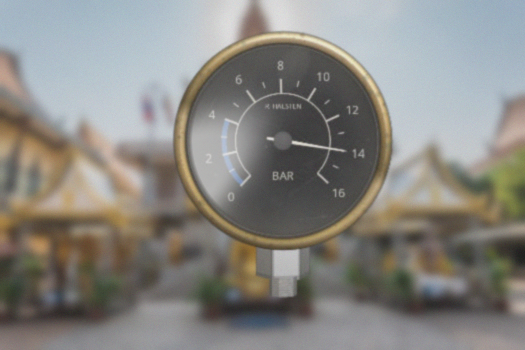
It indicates 14 bar
